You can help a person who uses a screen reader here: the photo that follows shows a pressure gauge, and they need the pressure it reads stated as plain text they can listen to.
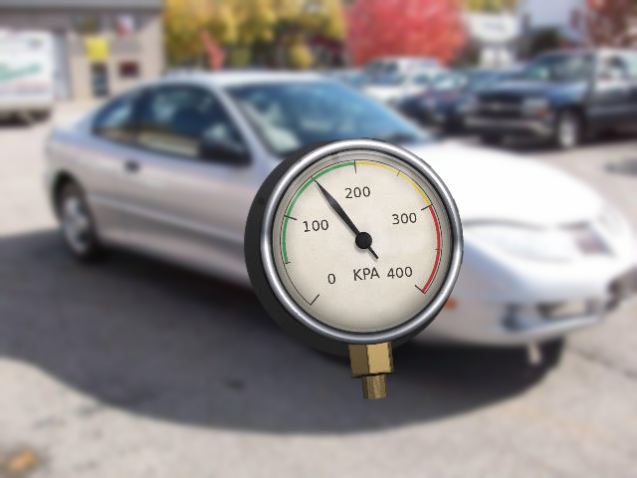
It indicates 150 kPa
